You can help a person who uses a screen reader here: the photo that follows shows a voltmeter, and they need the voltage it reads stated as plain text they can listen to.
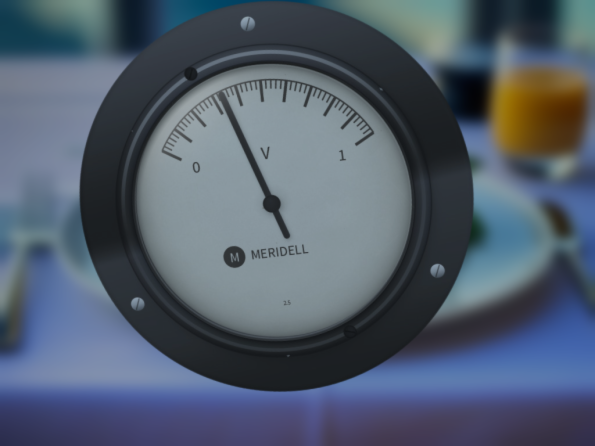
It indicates 0.34 V
